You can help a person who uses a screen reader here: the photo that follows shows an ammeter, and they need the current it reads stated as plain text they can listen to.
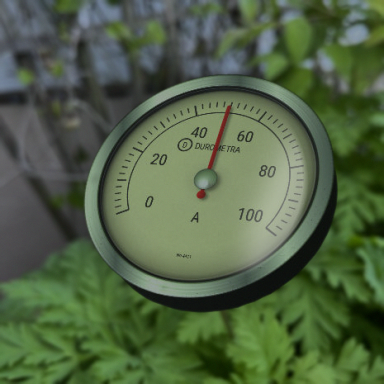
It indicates 50 A
